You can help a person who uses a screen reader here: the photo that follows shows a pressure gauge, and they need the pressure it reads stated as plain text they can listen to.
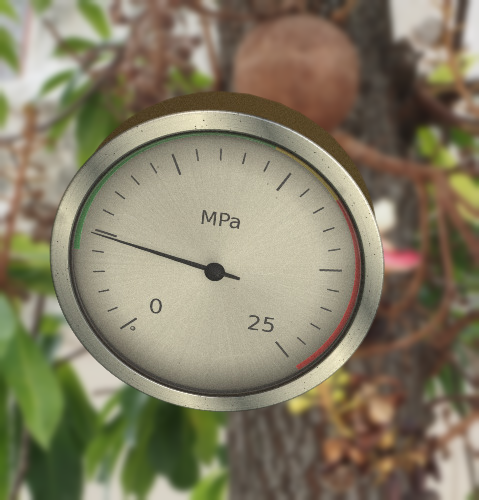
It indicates 5 MPa
